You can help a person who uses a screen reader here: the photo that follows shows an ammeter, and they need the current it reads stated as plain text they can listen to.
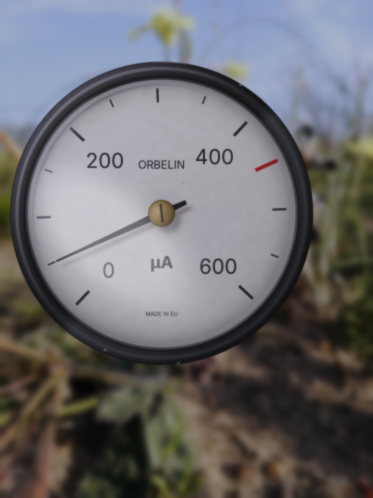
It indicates 50 µA
